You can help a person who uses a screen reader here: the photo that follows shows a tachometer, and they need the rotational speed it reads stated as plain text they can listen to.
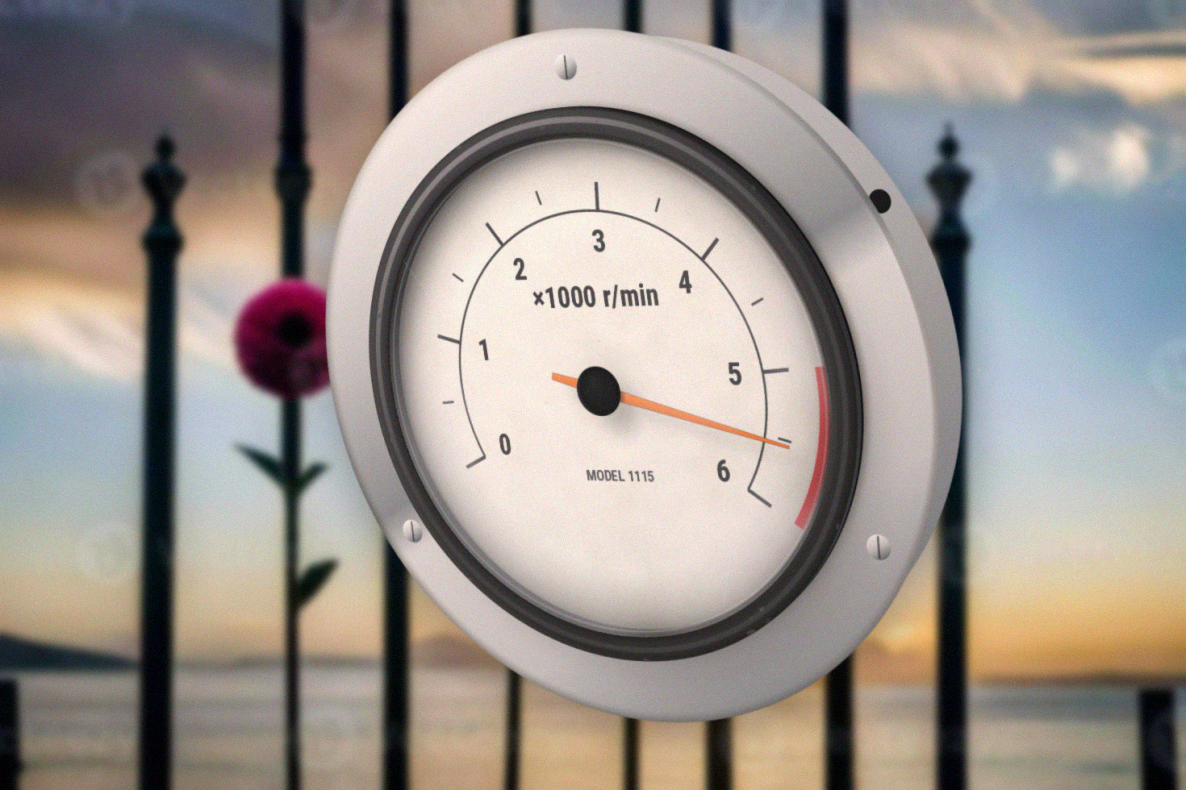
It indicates 5500 rpm
